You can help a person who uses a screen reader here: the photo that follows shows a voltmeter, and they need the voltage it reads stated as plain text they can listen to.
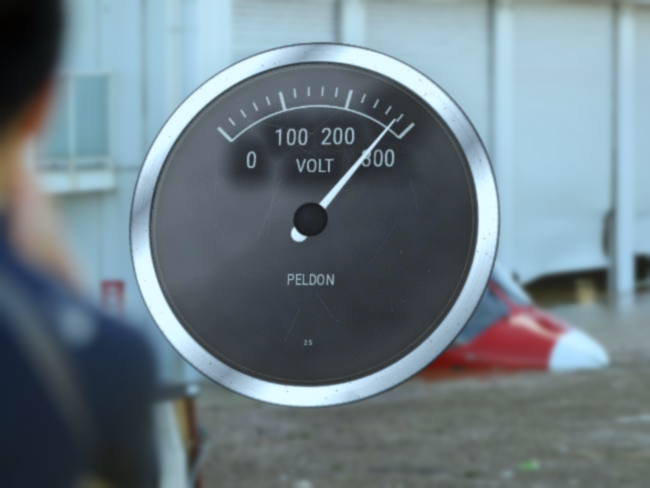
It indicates 280 V
